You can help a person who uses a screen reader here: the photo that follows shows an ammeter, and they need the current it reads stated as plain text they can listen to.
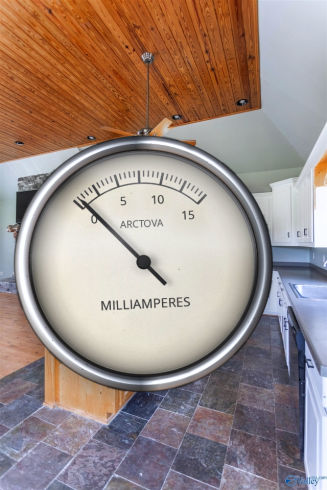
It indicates 0.5 mA
